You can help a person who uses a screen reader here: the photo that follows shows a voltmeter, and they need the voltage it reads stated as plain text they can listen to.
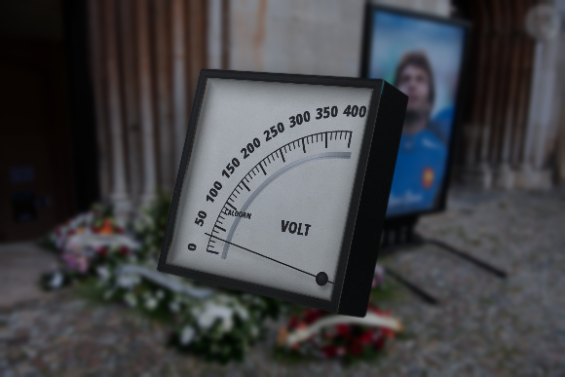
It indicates 30 V
